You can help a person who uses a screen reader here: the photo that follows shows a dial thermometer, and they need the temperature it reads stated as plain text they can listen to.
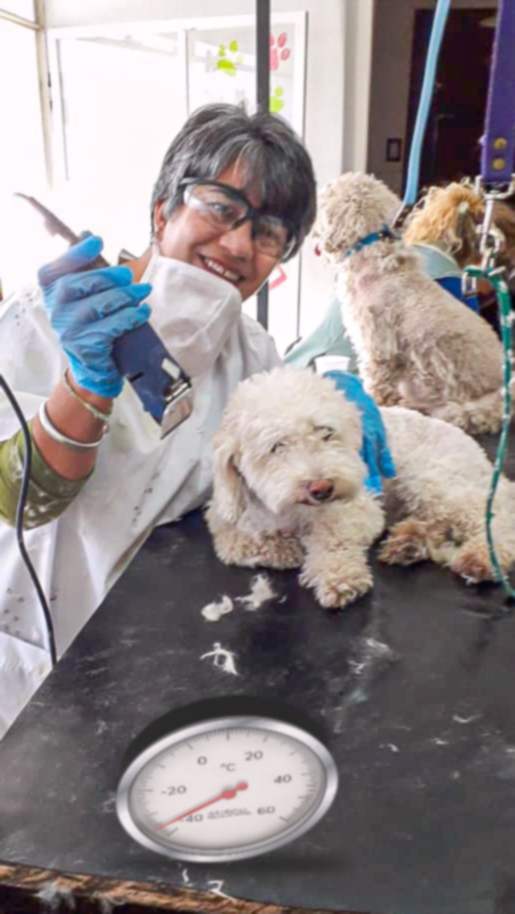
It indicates -35 °C
